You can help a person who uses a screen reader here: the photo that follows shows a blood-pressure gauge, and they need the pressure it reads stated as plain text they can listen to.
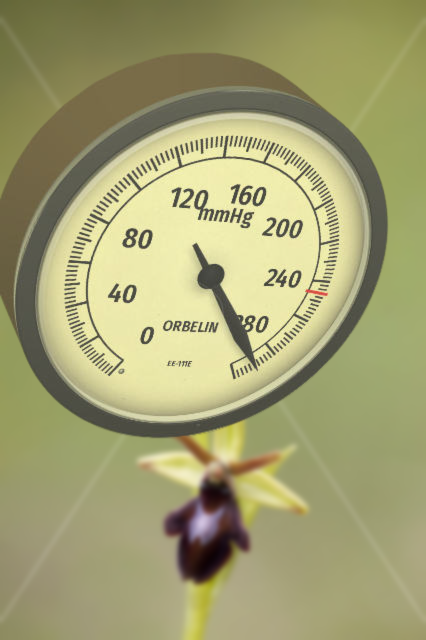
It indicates 290 mmHg
